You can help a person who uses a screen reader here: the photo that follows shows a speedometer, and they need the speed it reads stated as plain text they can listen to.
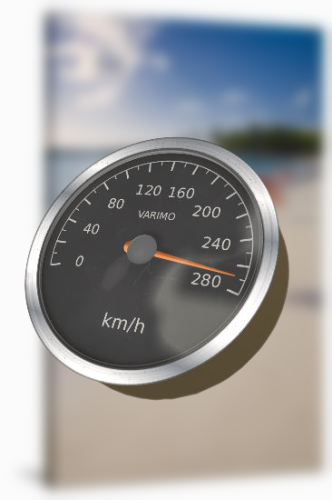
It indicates 270 km/h
